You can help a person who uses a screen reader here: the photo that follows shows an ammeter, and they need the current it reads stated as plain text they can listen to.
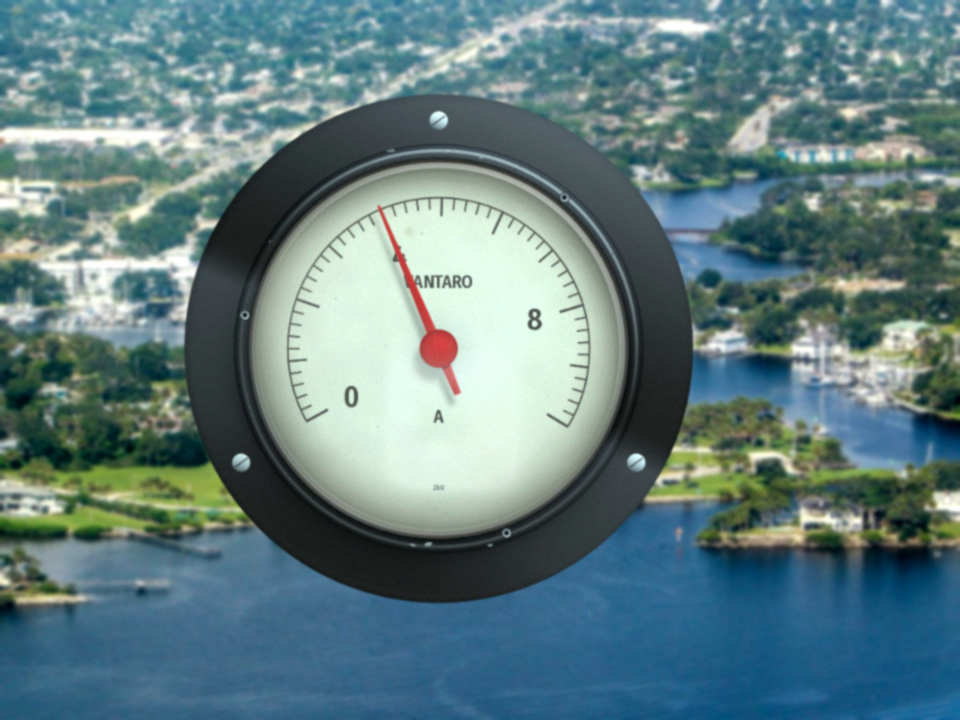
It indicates 4 A
